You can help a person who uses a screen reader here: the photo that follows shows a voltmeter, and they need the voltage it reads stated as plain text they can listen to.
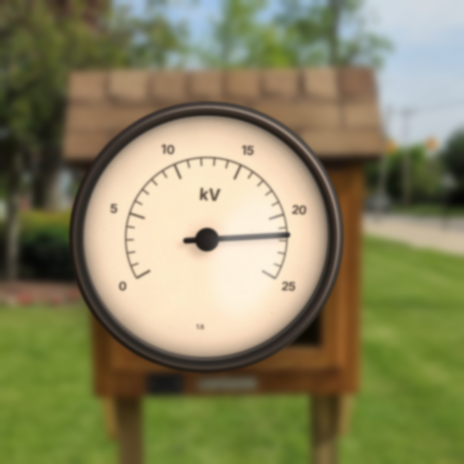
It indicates 21.5 kV
